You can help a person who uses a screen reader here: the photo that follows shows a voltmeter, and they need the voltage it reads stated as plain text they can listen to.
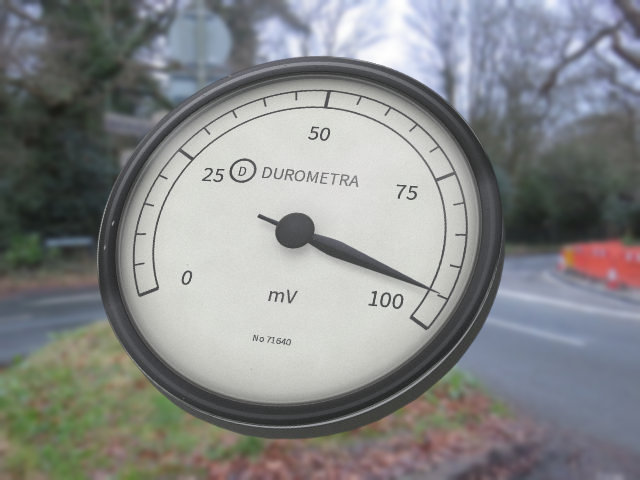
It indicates 95 mV
